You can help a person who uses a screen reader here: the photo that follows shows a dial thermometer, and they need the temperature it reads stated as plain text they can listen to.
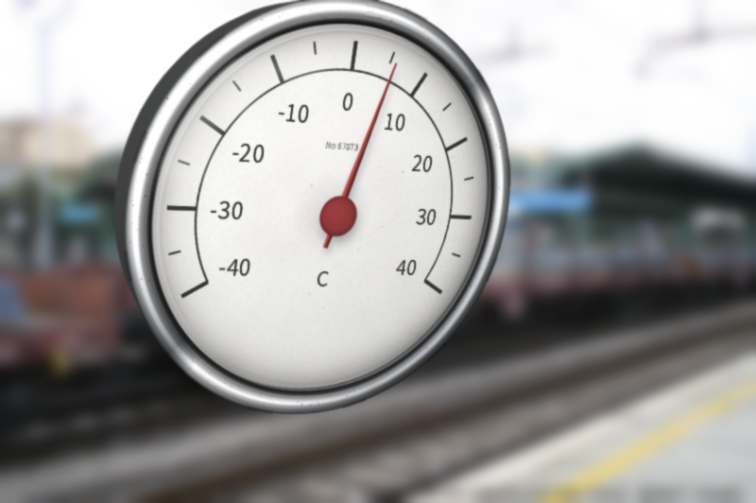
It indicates 5 °C
